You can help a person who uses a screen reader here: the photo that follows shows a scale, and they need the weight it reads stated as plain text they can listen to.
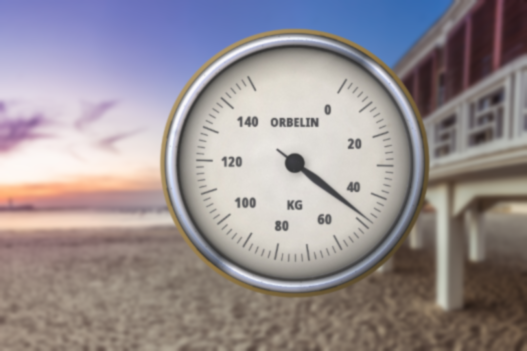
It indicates 48 kg
